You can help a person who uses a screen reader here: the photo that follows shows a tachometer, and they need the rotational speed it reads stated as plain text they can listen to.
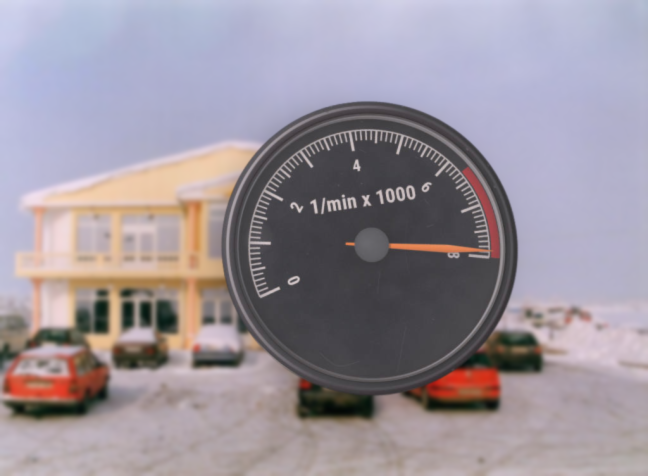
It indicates 7900 rpm
